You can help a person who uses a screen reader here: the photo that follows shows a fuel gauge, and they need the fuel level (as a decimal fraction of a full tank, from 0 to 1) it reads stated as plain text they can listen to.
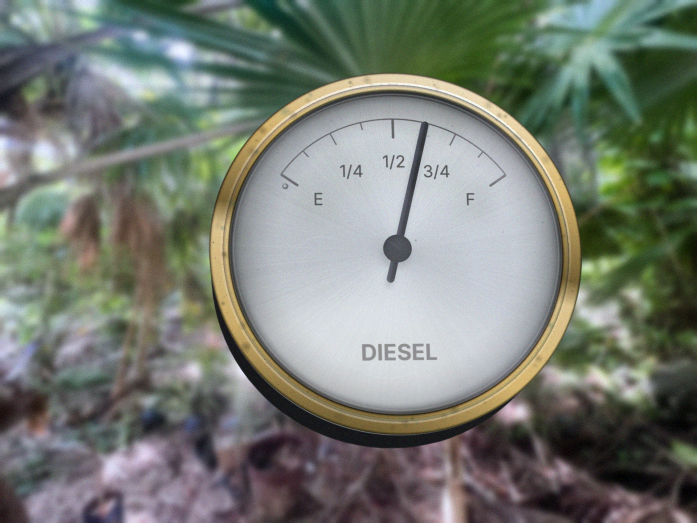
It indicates 0.625
